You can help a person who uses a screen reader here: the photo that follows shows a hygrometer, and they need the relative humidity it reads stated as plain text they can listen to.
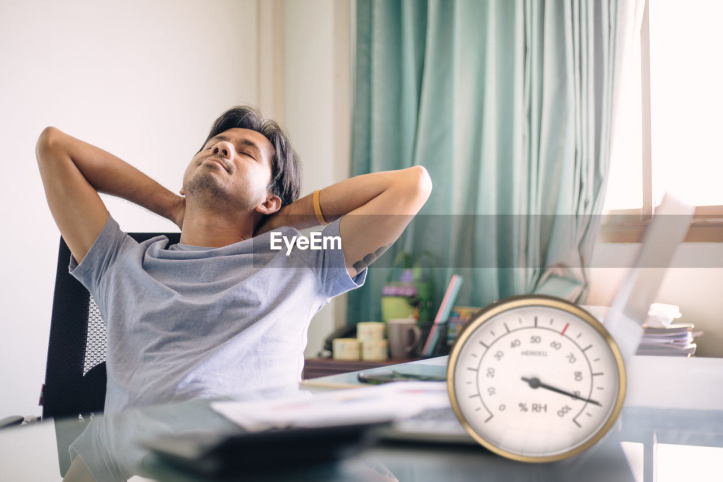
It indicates 90 %
